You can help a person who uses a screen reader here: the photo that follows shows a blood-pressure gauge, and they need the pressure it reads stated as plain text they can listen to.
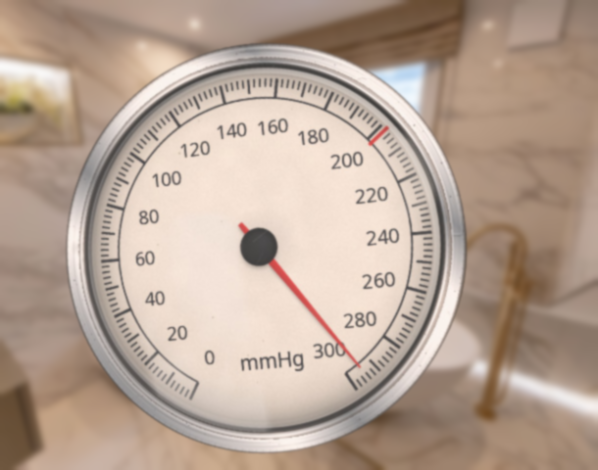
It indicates 294 mmHg
